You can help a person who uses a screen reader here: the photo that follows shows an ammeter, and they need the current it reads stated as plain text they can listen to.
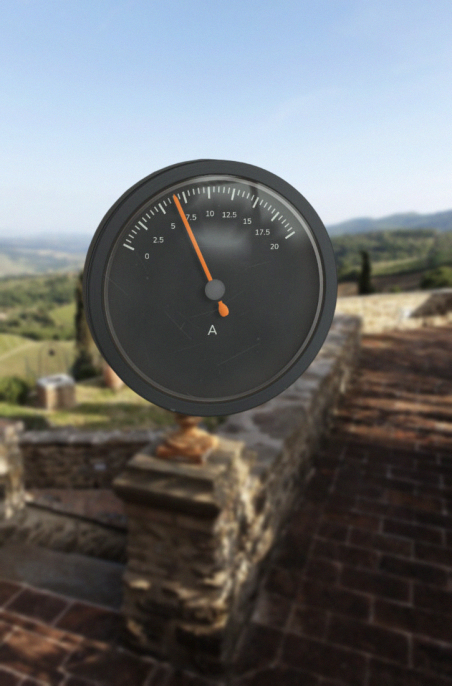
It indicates 6.5 A
